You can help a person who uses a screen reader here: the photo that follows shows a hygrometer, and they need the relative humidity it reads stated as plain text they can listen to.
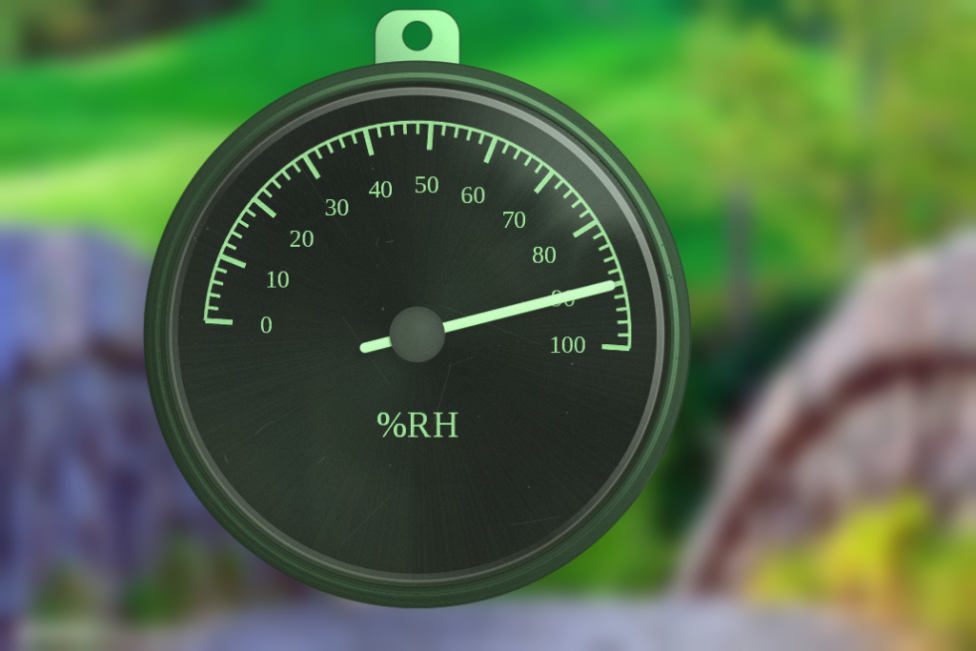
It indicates 90 %
